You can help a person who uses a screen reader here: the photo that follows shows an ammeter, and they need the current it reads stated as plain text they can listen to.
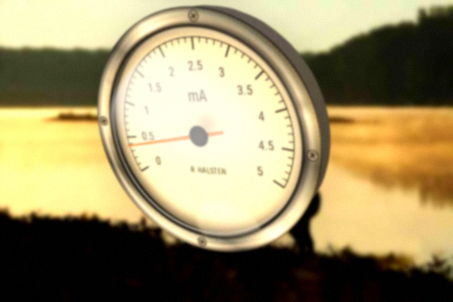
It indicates 0.4 mA
